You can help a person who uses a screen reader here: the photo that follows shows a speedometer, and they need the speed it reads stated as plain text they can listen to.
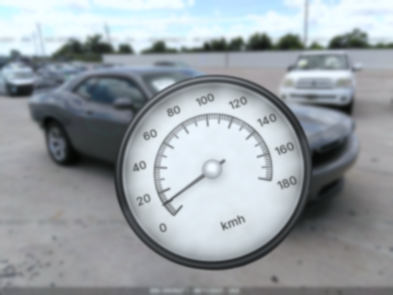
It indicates 10 km/h
